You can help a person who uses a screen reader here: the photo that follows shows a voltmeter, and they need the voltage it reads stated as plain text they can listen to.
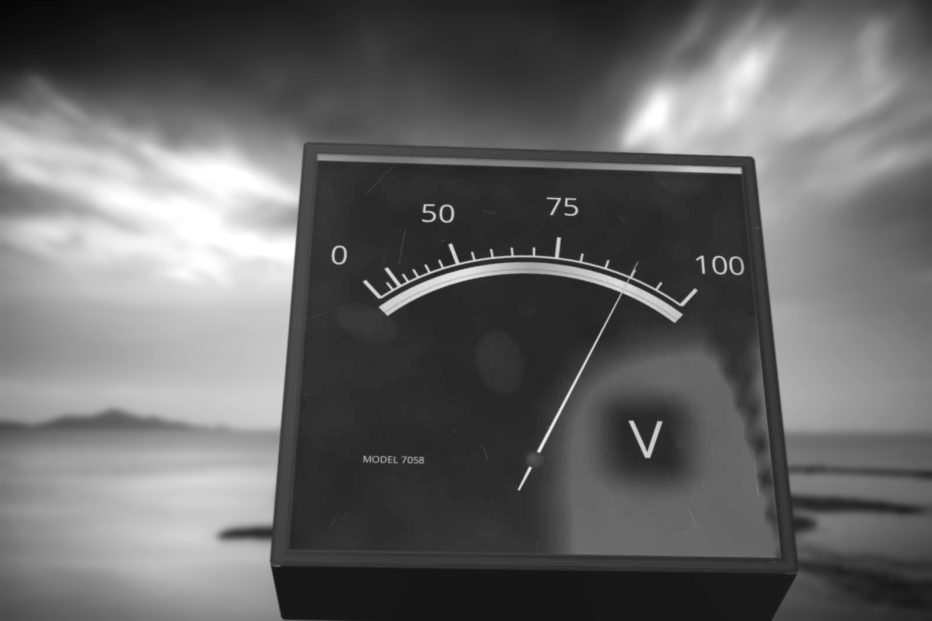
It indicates 90 V
